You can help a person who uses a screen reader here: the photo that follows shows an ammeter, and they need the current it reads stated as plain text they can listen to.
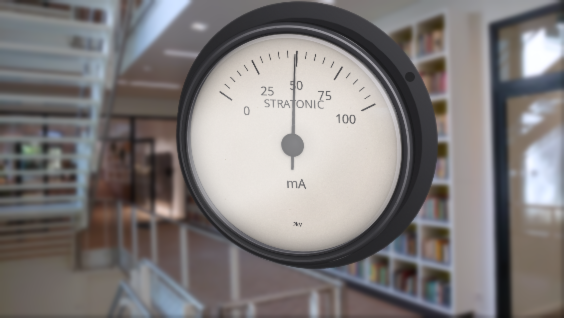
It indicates 50 mA
